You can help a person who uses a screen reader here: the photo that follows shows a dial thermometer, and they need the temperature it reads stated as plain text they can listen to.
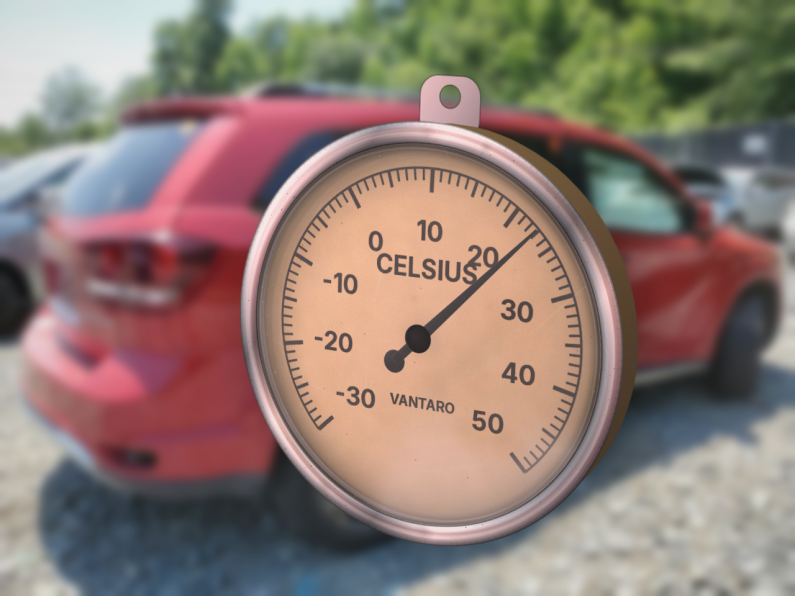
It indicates 23 °C
